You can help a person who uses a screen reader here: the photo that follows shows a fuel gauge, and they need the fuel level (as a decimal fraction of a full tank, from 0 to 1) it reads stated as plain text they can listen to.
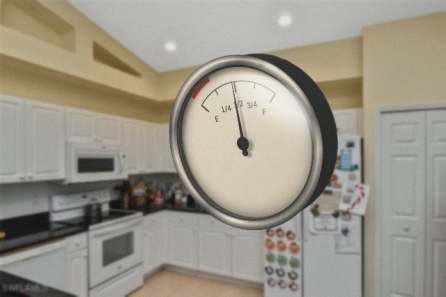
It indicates 0.5
